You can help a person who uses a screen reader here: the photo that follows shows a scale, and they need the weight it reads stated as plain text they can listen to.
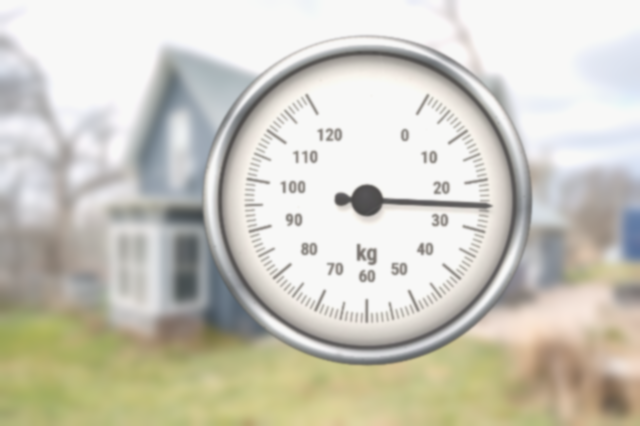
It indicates 25 kg
